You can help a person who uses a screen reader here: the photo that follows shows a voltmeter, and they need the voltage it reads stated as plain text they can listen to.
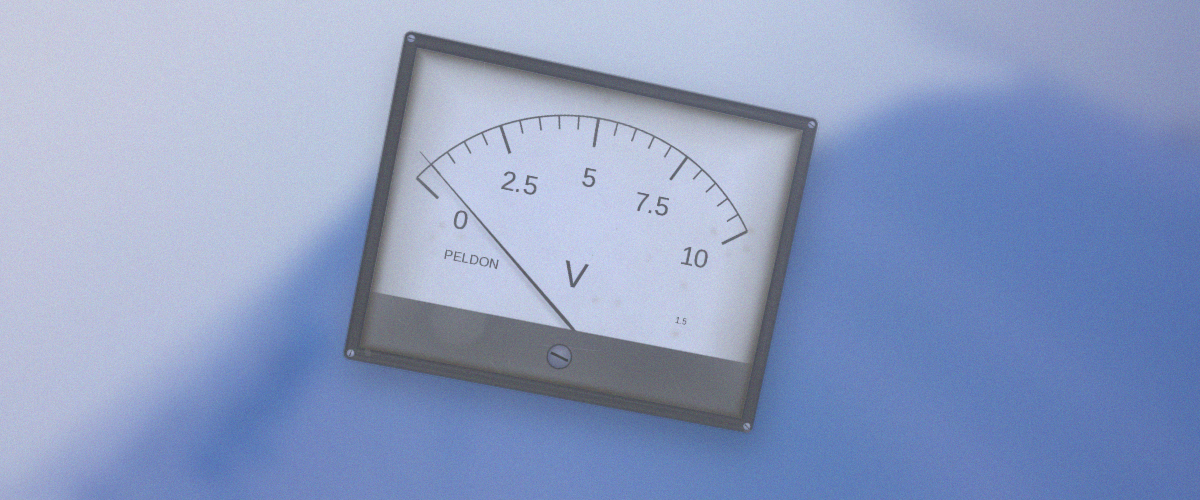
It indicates 0.5 V
